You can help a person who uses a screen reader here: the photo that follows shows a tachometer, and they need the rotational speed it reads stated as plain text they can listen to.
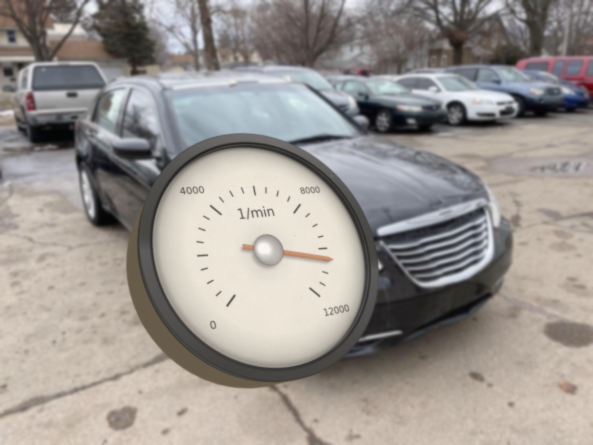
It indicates 10500 rpm
